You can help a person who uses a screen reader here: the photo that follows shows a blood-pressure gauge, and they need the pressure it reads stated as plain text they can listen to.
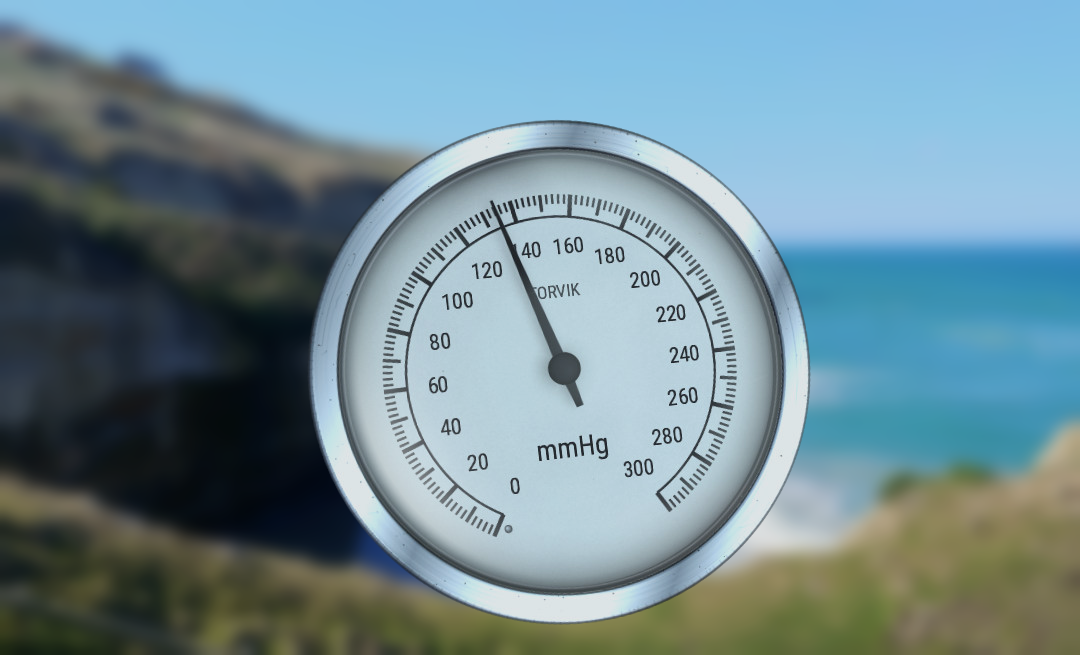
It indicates 134 mmHg
